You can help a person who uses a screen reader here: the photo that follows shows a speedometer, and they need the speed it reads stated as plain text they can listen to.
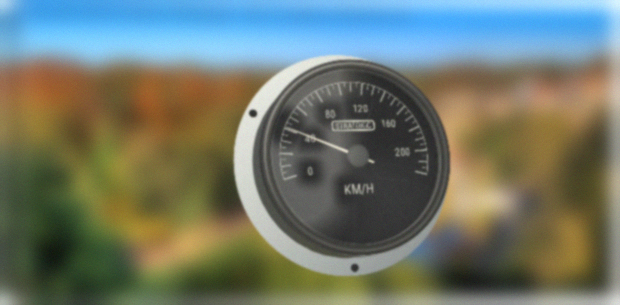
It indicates 40 km/h
